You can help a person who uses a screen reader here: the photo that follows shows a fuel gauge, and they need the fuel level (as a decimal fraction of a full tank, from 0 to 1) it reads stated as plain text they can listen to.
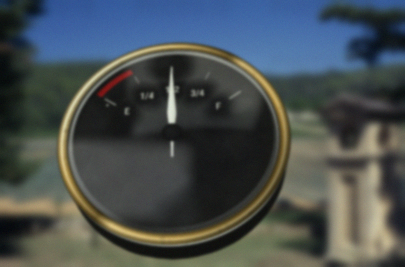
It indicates 0.5
